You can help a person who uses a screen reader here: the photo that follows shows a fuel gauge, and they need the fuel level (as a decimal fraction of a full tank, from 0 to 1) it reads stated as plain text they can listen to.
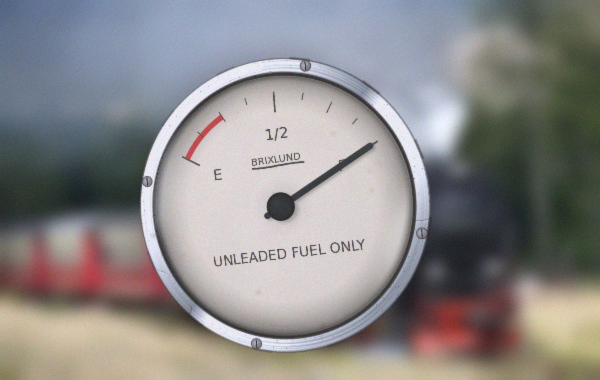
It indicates 1
